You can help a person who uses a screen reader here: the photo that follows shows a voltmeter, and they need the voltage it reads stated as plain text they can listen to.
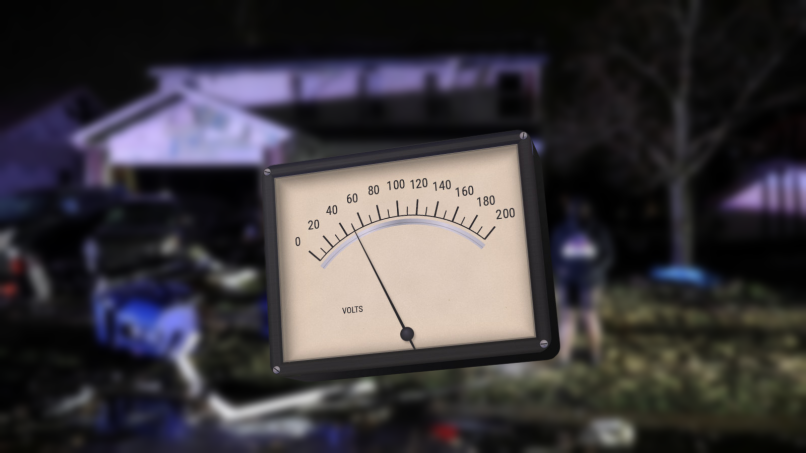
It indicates 50 V
